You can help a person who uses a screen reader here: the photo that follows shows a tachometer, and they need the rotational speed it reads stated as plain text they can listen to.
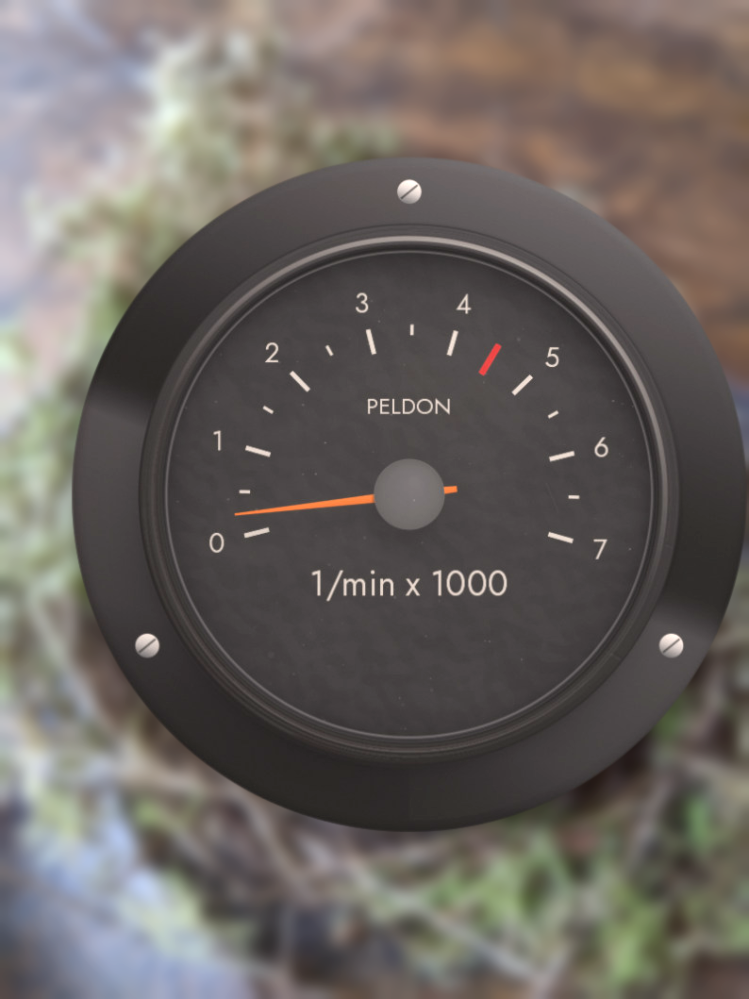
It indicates 250 rpm
